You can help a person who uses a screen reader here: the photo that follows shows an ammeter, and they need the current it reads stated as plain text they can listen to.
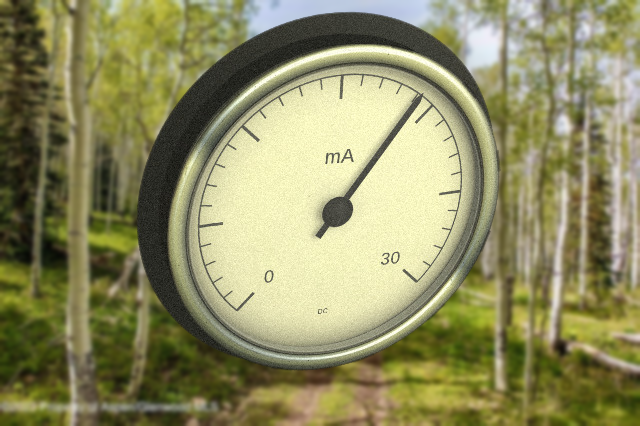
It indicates 19 mA
